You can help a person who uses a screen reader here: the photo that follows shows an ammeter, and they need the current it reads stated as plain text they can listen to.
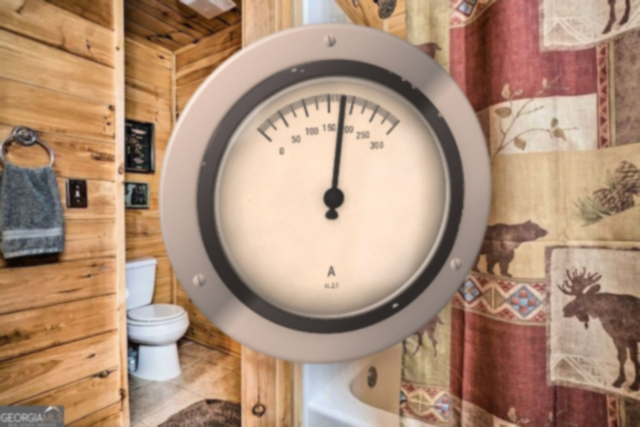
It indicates 175 A
